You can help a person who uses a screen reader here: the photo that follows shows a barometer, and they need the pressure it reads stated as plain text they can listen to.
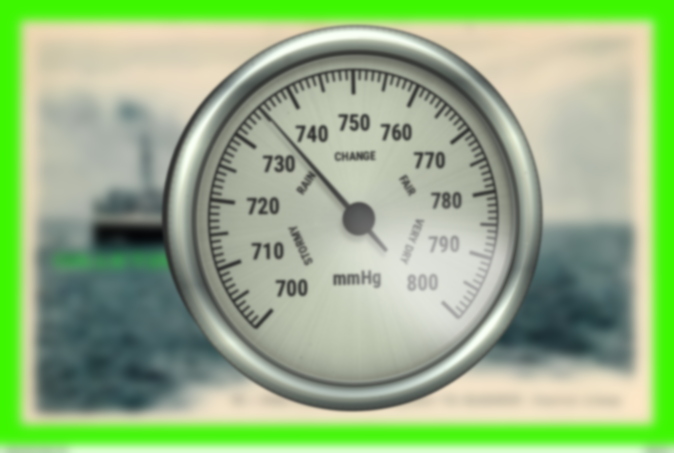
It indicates 735 mmHg
